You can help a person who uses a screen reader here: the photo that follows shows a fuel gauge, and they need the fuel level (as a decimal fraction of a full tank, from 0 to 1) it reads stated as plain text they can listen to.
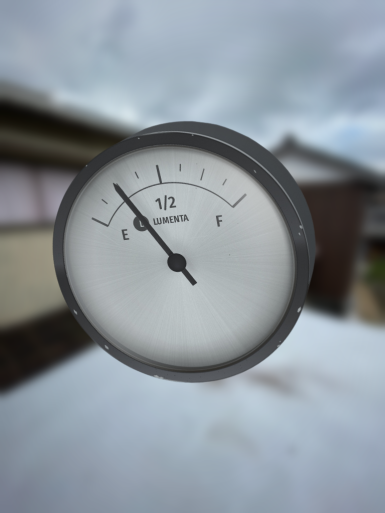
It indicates 0.25
